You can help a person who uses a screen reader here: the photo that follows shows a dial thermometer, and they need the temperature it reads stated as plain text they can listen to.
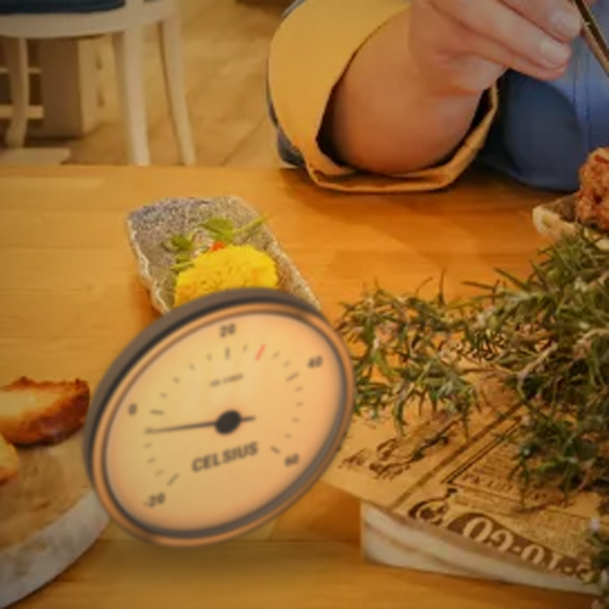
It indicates -4 °C
